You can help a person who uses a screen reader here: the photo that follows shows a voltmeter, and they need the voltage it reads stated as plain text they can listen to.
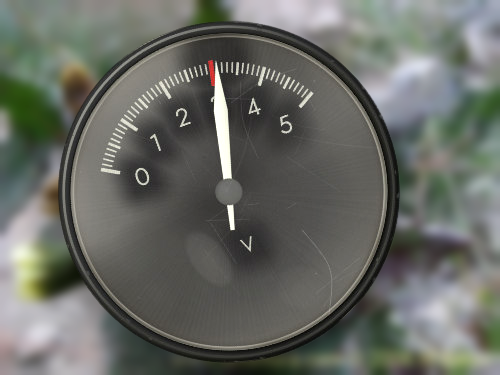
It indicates 3.1 V
